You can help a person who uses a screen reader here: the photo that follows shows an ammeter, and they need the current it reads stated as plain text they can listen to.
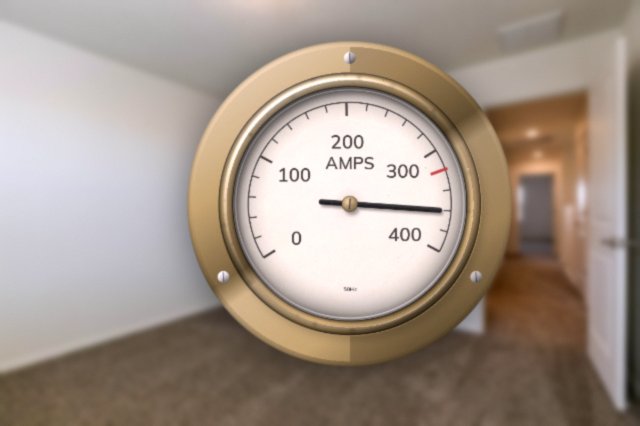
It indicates 360 A
